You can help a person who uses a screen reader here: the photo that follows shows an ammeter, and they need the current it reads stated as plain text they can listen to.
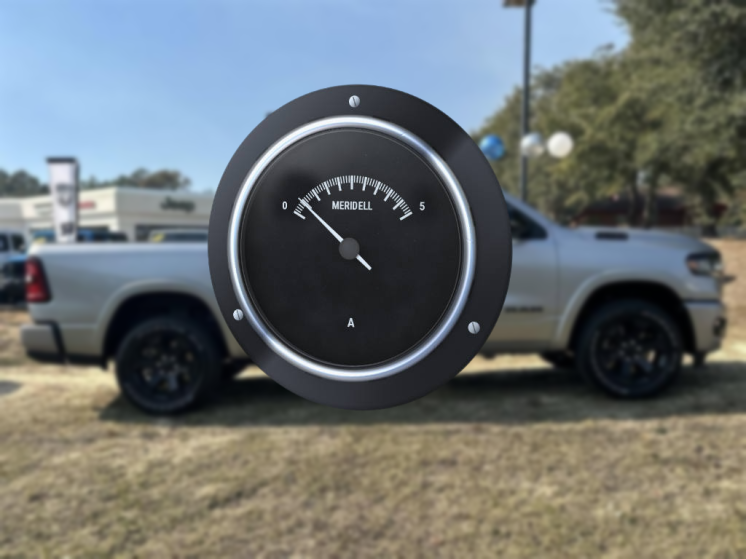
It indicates 0.5 A
